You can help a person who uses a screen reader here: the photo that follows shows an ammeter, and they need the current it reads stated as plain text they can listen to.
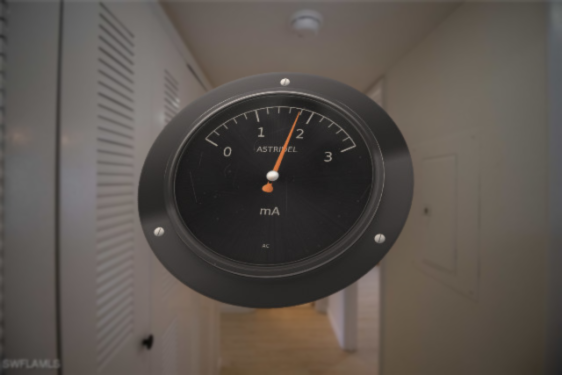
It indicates 1.8 mA
